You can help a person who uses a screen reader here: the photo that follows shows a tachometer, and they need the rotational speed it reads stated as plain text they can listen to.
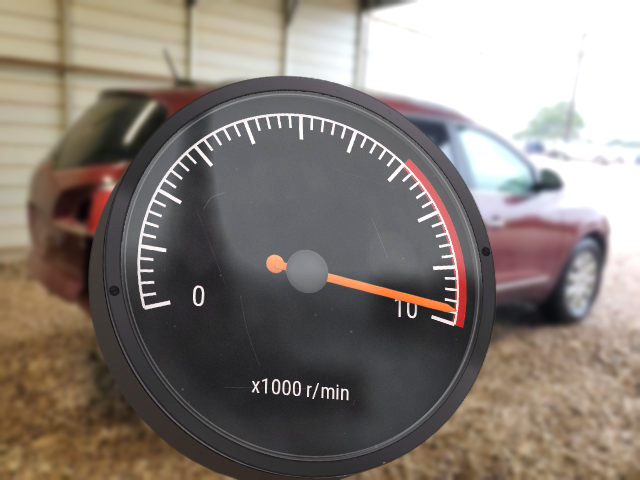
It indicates 9800 rpm
